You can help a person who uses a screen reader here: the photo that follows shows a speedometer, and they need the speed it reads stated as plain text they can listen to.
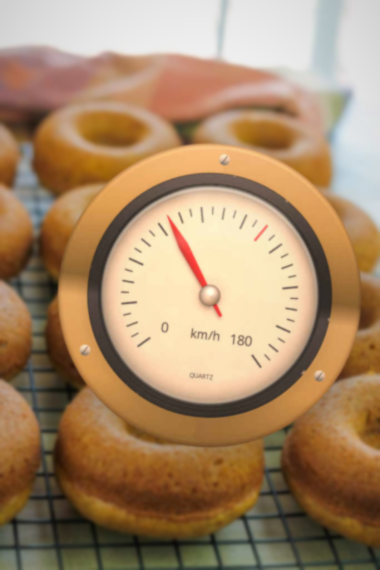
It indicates 65 km/h
